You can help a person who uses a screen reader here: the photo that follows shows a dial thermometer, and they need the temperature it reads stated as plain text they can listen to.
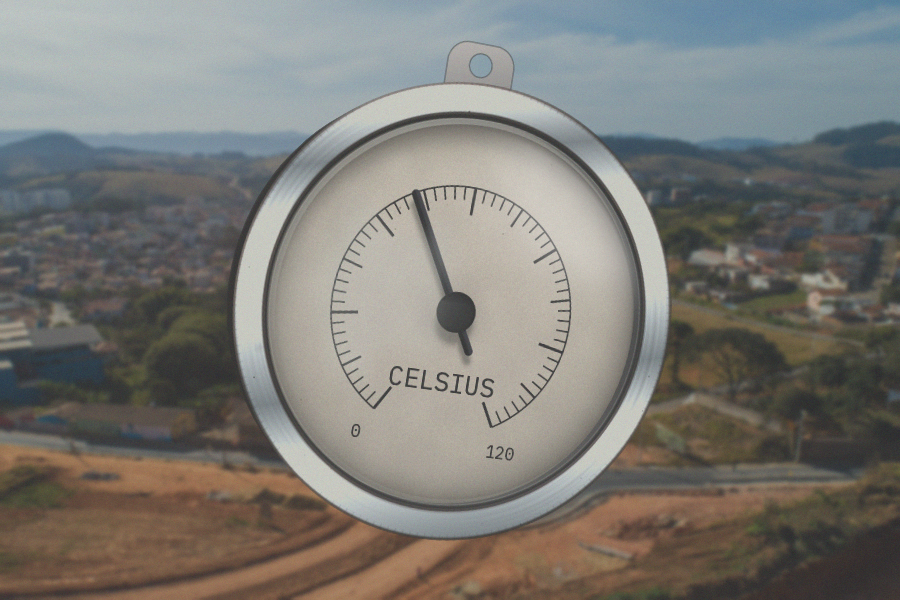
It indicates 48 °C
